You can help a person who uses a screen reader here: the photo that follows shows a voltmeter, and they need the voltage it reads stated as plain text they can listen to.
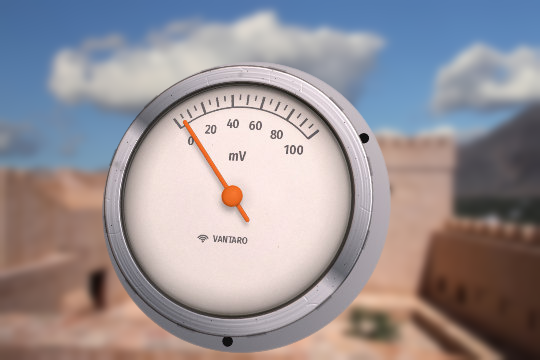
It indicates 5 mV
